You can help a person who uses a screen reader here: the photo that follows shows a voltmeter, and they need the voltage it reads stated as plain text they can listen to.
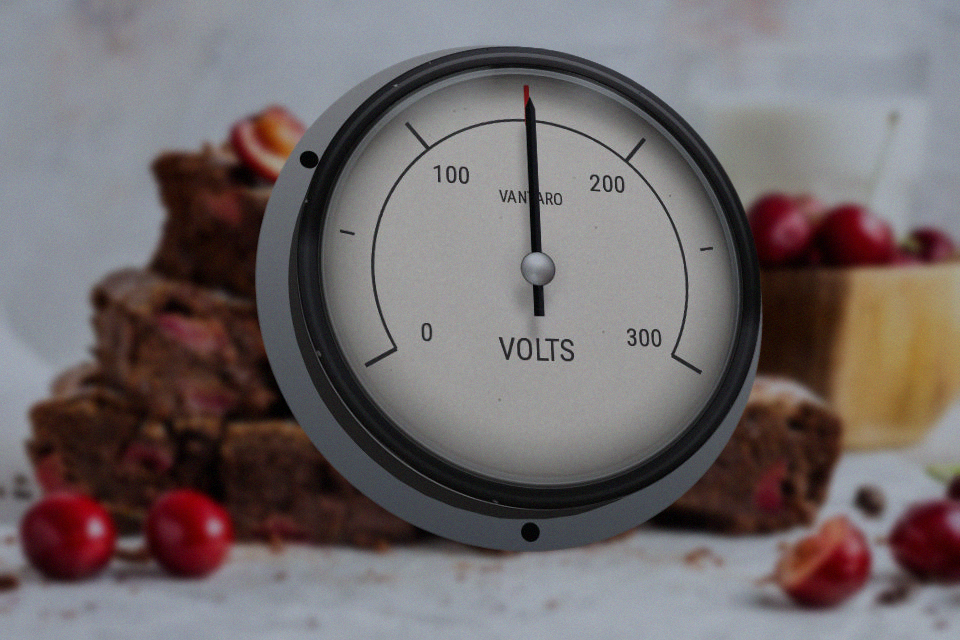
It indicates 150 V
